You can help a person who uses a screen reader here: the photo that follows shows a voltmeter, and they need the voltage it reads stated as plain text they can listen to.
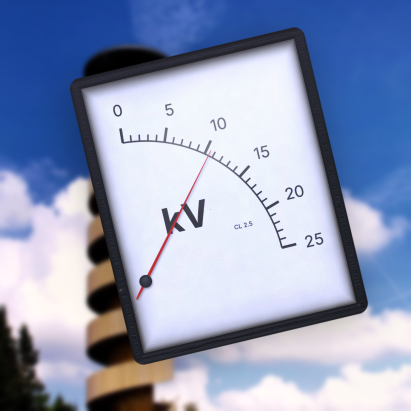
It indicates 10.5 kV
